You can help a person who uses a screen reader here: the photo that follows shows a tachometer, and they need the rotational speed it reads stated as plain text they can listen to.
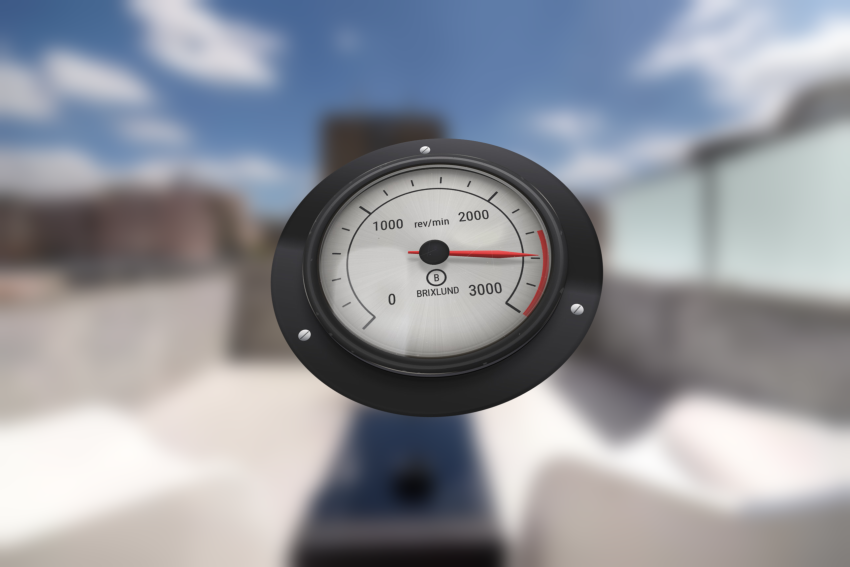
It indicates 2600 rpm
